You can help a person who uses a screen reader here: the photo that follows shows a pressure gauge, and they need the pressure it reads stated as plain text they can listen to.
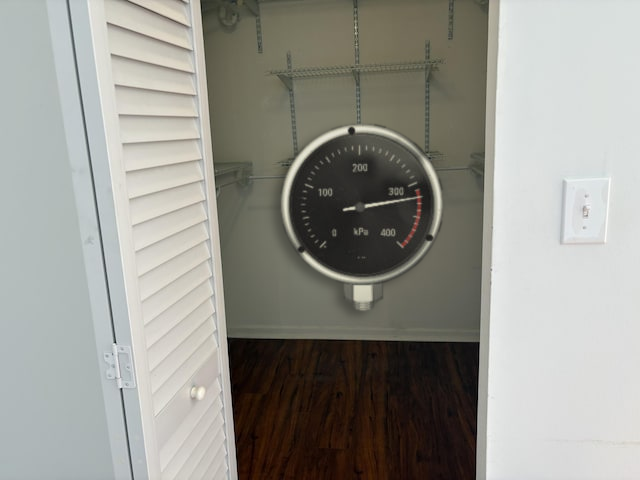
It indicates 320 kPa
